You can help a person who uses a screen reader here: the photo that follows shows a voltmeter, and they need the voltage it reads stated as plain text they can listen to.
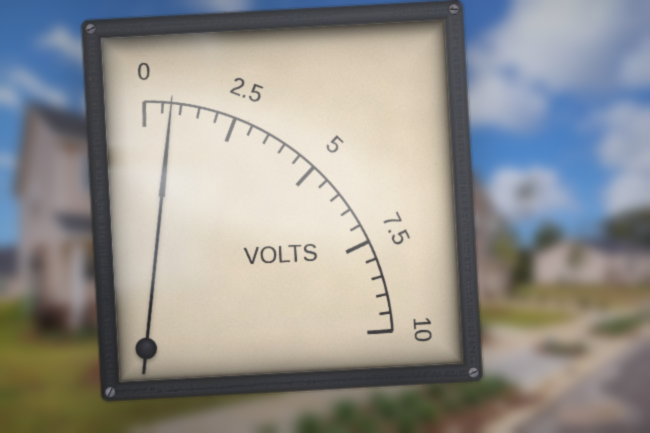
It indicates 0.75 V
